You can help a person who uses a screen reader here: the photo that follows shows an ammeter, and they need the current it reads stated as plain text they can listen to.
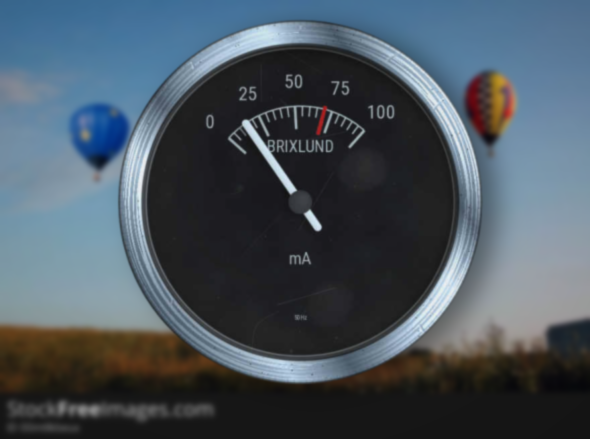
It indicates 15 mA
